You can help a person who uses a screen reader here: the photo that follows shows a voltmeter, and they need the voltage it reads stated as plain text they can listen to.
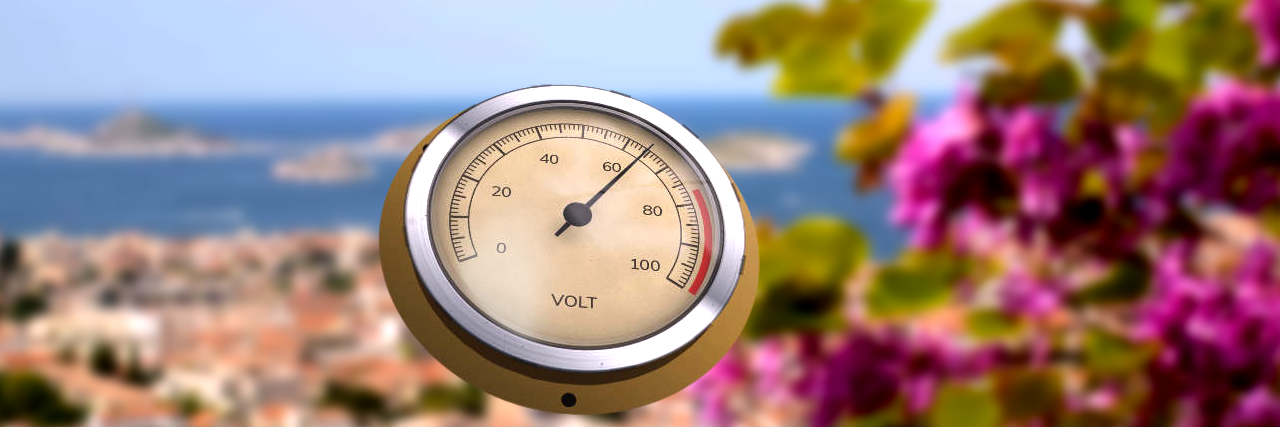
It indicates 65 V
